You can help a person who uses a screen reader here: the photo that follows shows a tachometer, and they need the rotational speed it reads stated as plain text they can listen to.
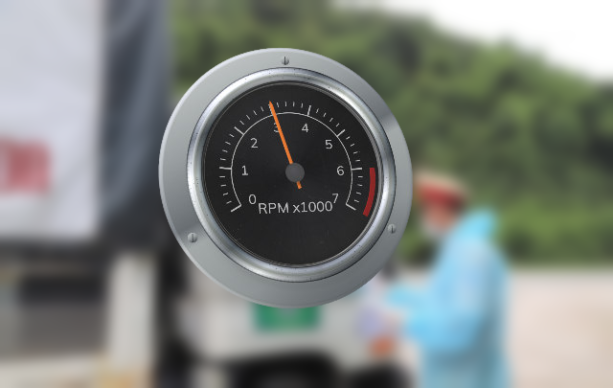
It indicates 3000 rpm
